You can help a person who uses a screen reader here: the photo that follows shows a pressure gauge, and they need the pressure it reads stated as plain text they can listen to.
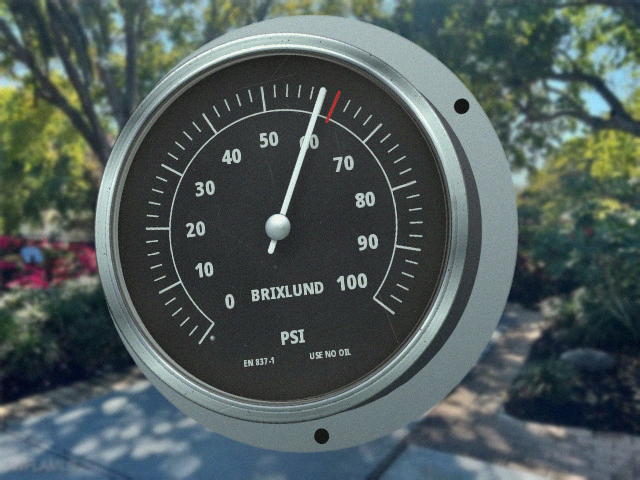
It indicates 60 psi
